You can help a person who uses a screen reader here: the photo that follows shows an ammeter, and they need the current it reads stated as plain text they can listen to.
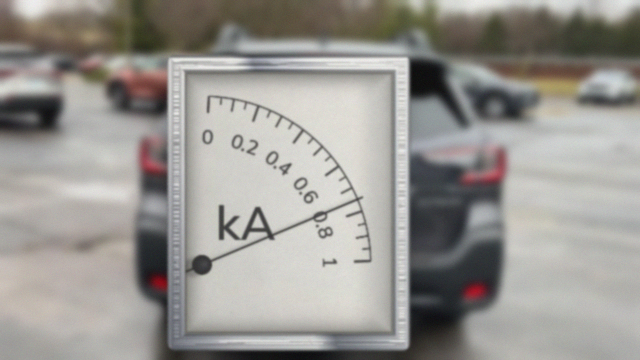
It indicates 0.75 kA
